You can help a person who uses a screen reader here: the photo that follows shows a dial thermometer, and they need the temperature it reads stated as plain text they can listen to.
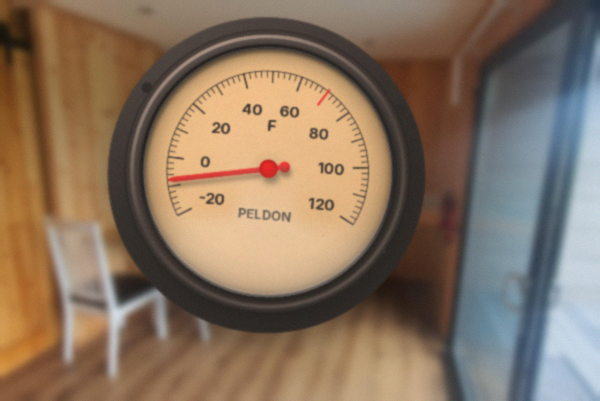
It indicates -8 °F
